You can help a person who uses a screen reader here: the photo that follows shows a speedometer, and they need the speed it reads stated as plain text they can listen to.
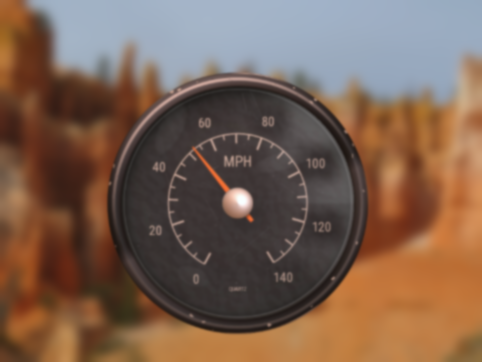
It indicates 52.5 mph
